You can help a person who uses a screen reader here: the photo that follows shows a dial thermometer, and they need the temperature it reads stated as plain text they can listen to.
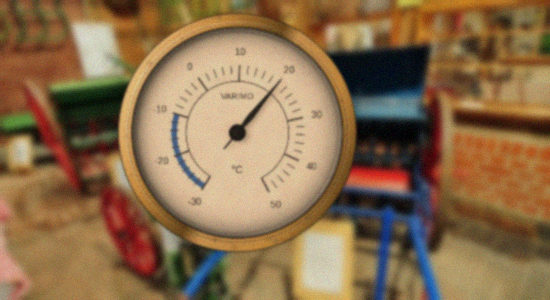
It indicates 20 °C
